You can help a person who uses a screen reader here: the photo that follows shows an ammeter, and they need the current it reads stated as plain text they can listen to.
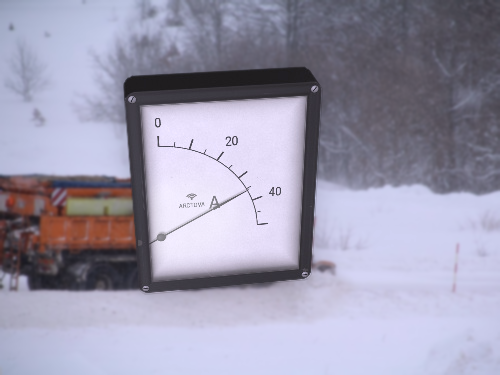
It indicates 35 A
